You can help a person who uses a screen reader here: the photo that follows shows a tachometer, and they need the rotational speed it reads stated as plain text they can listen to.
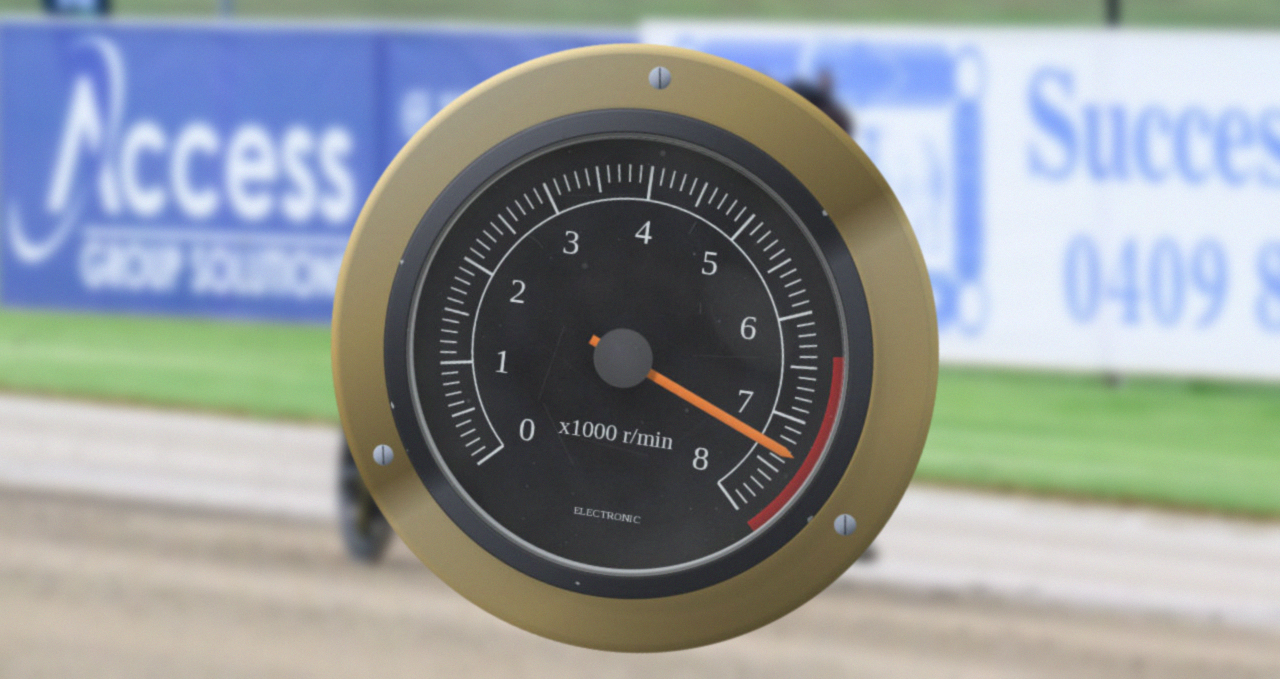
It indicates 7300 rpm
